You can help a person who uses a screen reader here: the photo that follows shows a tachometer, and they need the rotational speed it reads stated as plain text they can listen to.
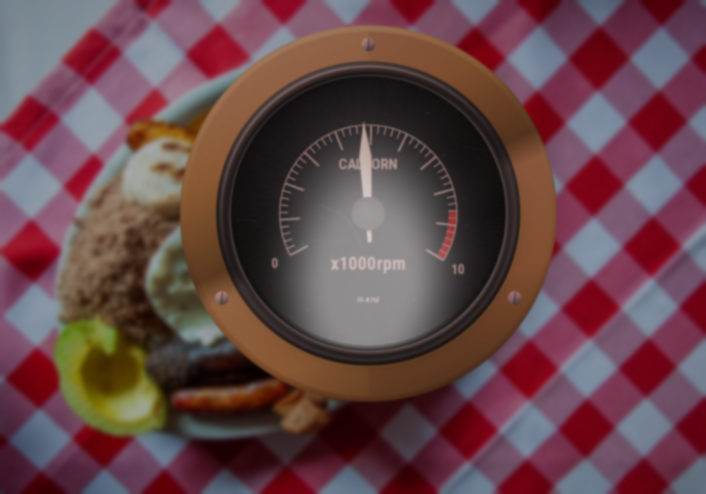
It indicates 4800 rpm
